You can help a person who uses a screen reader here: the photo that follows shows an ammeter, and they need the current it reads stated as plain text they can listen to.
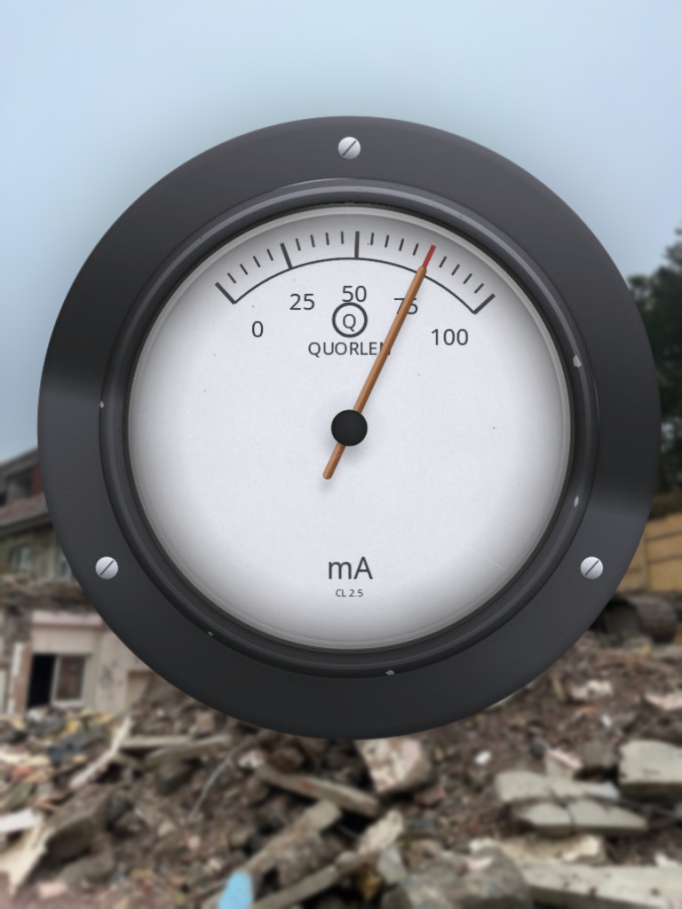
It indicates 75 mA
